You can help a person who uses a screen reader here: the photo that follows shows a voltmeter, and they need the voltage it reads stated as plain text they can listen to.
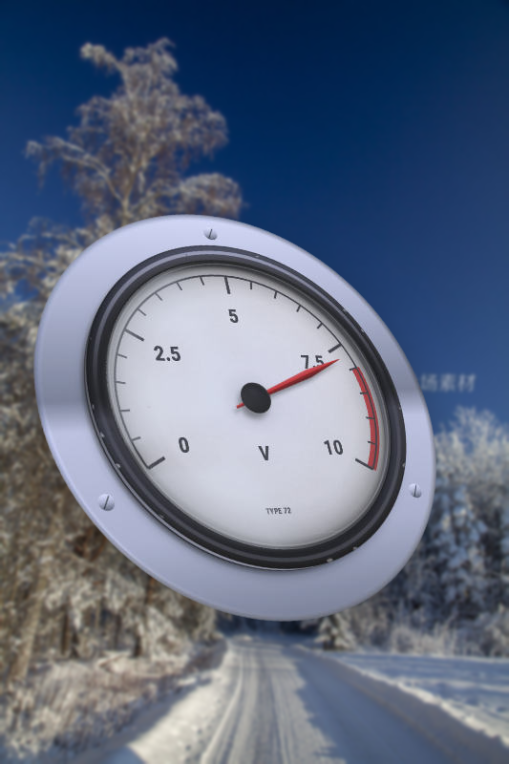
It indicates 7.75 V
